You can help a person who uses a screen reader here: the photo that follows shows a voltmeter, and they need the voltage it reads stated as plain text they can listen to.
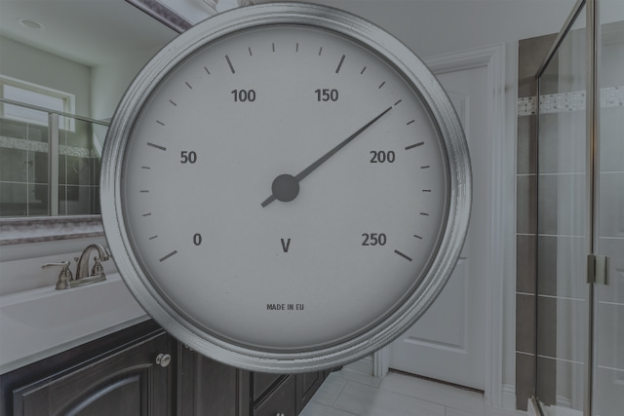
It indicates 180 V
